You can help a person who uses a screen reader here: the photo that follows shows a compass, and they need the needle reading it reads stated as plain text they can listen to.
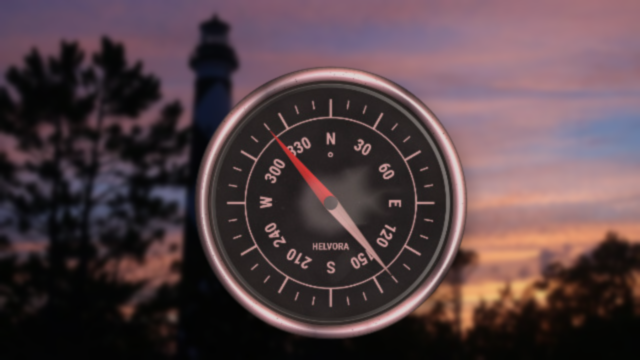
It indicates 320 °
